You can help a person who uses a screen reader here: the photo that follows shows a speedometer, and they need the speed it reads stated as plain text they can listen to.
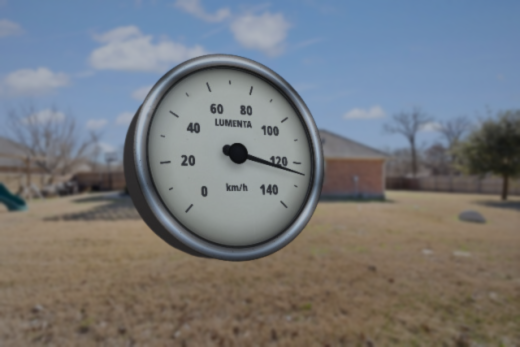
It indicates 125 km/h
